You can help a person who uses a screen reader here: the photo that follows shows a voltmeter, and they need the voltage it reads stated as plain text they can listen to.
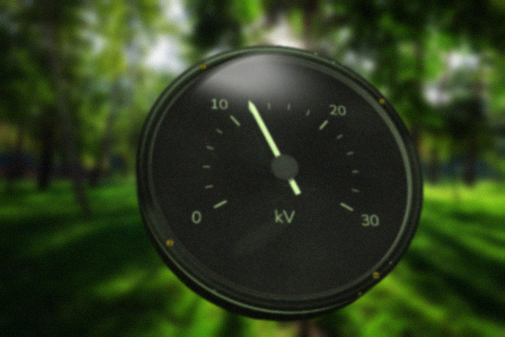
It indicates 12 kV
